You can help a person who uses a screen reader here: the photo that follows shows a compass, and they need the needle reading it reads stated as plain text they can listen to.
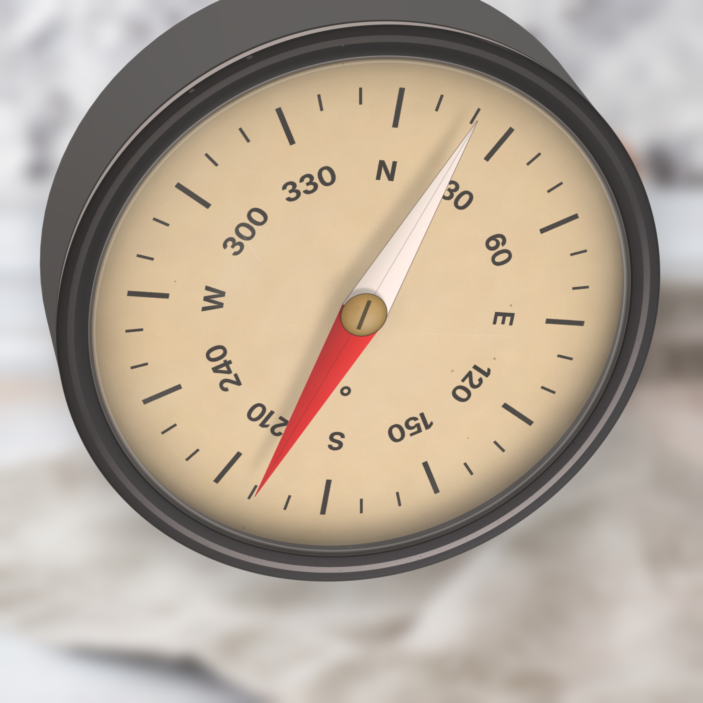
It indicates 200 °
